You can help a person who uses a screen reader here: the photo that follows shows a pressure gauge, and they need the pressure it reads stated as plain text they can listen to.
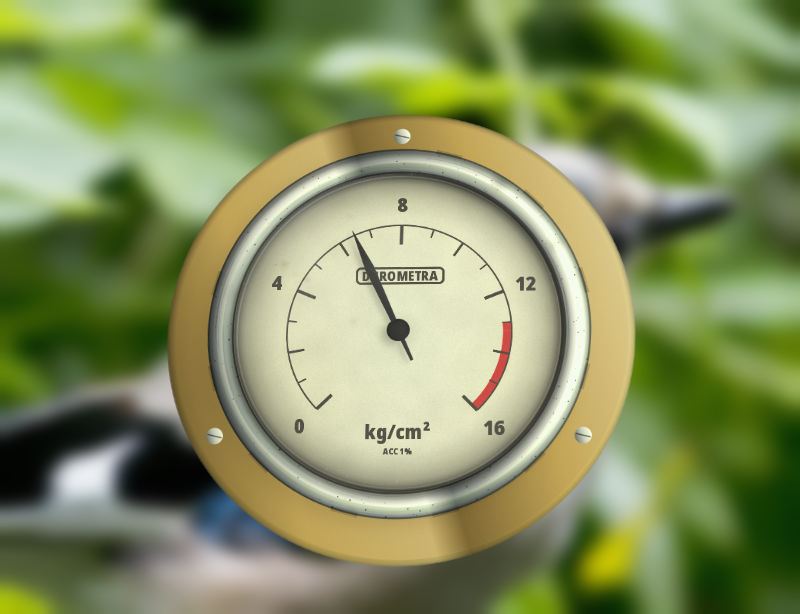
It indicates 6.5 kg/cm²
